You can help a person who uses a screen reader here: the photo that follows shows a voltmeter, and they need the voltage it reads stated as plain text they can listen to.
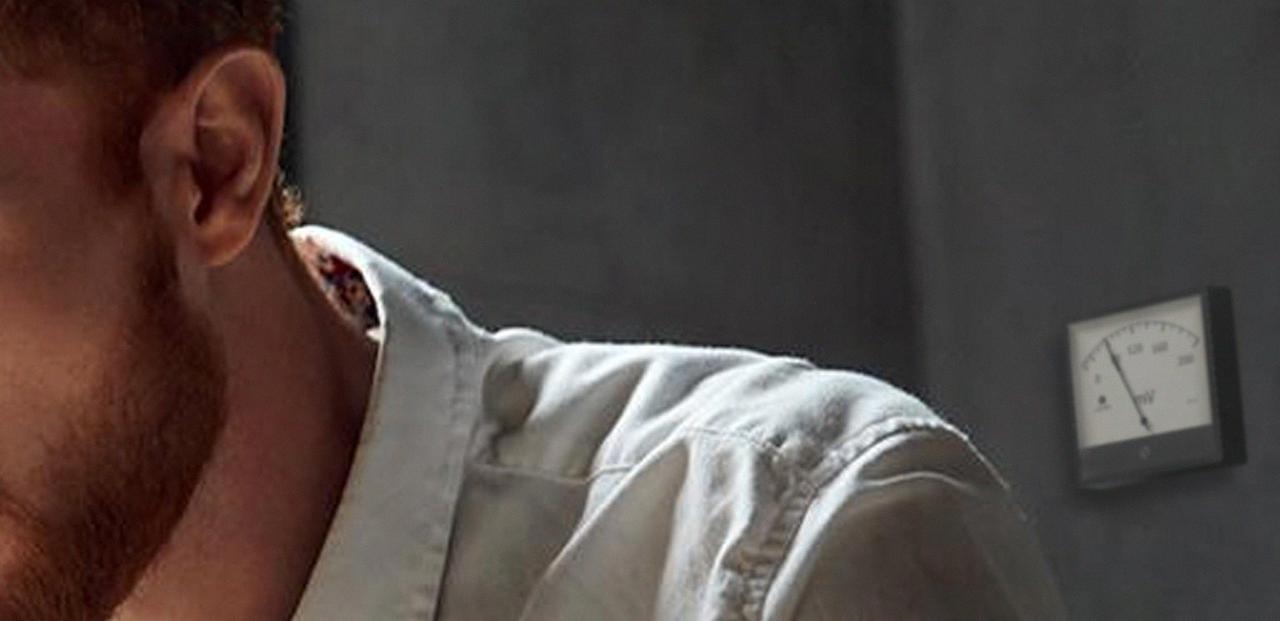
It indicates 80 mV
